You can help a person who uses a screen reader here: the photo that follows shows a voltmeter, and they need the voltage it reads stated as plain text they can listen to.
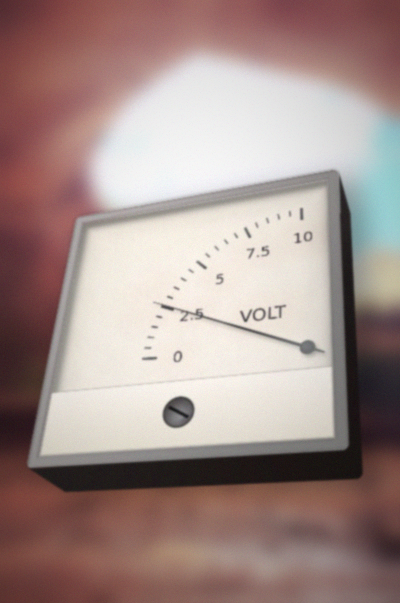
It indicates 2.5 V
